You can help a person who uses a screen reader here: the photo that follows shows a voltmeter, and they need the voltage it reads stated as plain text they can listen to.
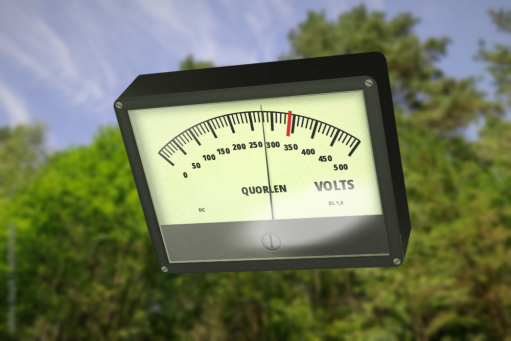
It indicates 280 V
